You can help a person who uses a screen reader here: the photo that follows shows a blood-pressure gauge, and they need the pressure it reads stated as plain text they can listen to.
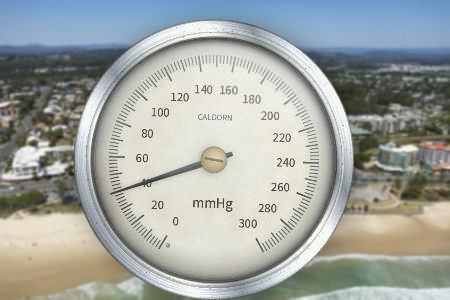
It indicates 40 mmHg
